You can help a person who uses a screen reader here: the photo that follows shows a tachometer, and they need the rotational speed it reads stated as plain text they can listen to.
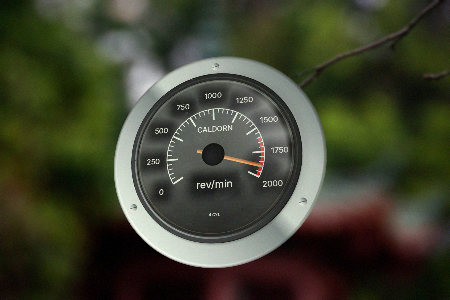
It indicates 1900 rpm
